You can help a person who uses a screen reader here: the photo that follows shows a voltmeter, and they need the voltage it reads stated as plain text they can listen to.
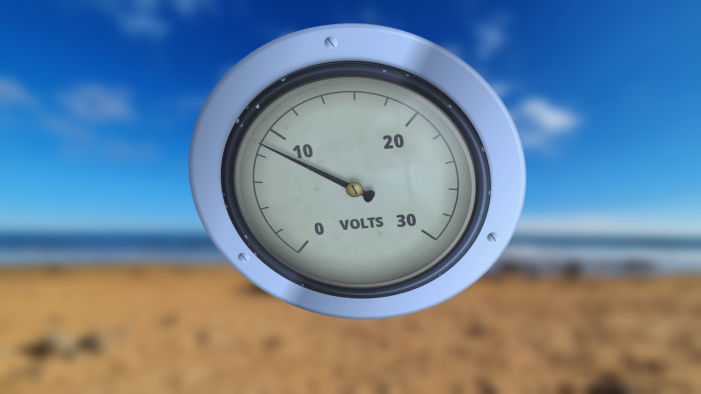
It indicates 9 V
